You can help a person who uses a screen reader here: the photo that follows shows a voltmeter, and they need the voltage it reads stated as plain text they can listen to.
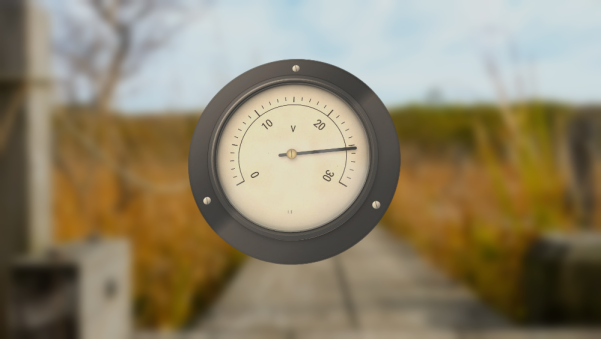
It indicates 25.5 V
